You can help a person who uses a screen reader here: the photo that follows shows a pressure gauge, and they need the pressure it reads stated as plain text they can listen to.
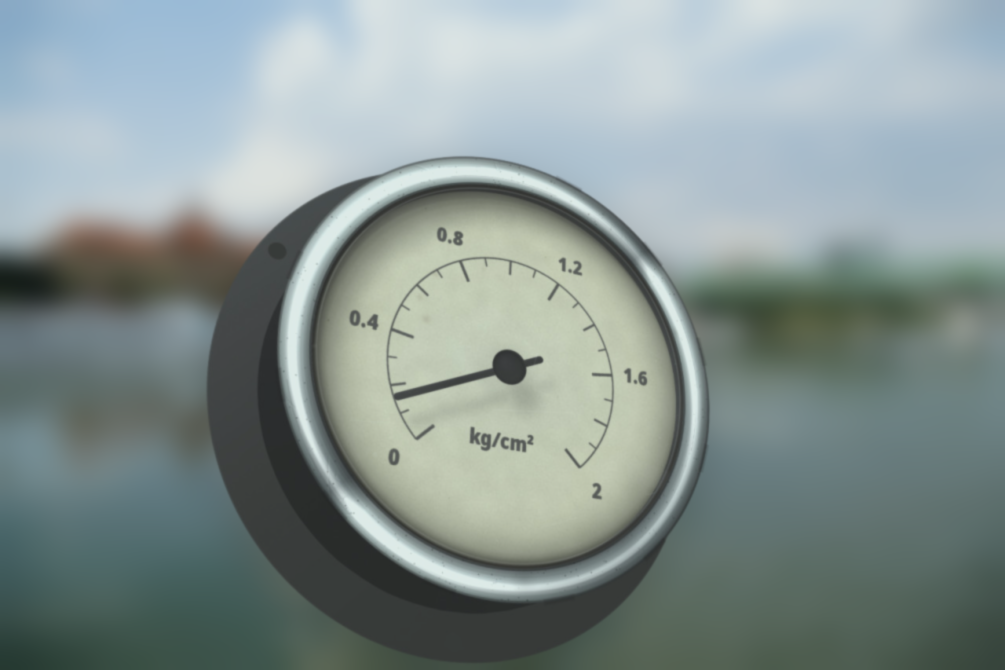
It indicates 0.15 kg/cm²
